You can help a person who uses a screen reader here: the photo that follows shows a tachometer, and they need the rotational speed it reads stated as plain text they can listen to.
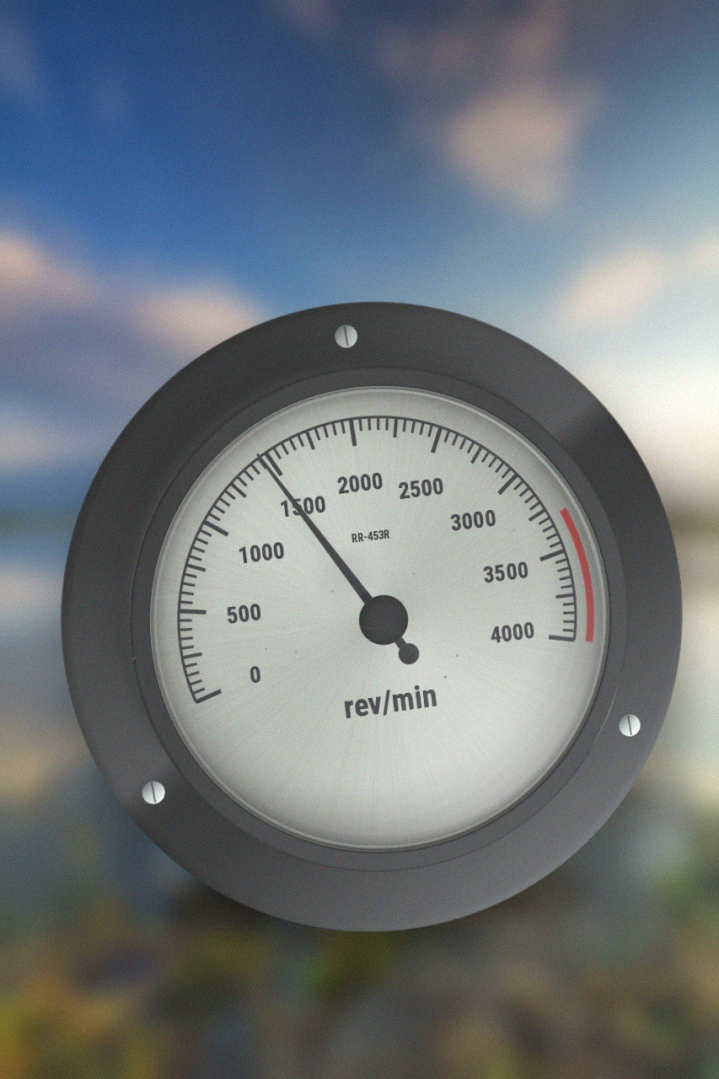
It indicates 1450 rpm
